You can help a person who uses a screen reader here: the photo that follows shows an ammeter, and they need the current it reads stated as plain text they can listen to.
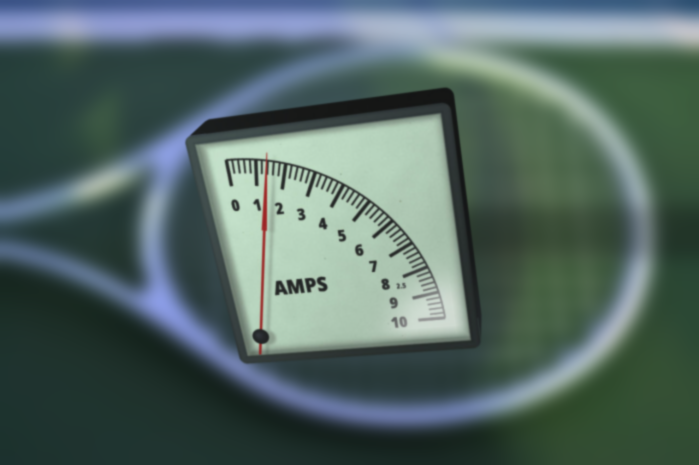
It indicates 1.4 A
